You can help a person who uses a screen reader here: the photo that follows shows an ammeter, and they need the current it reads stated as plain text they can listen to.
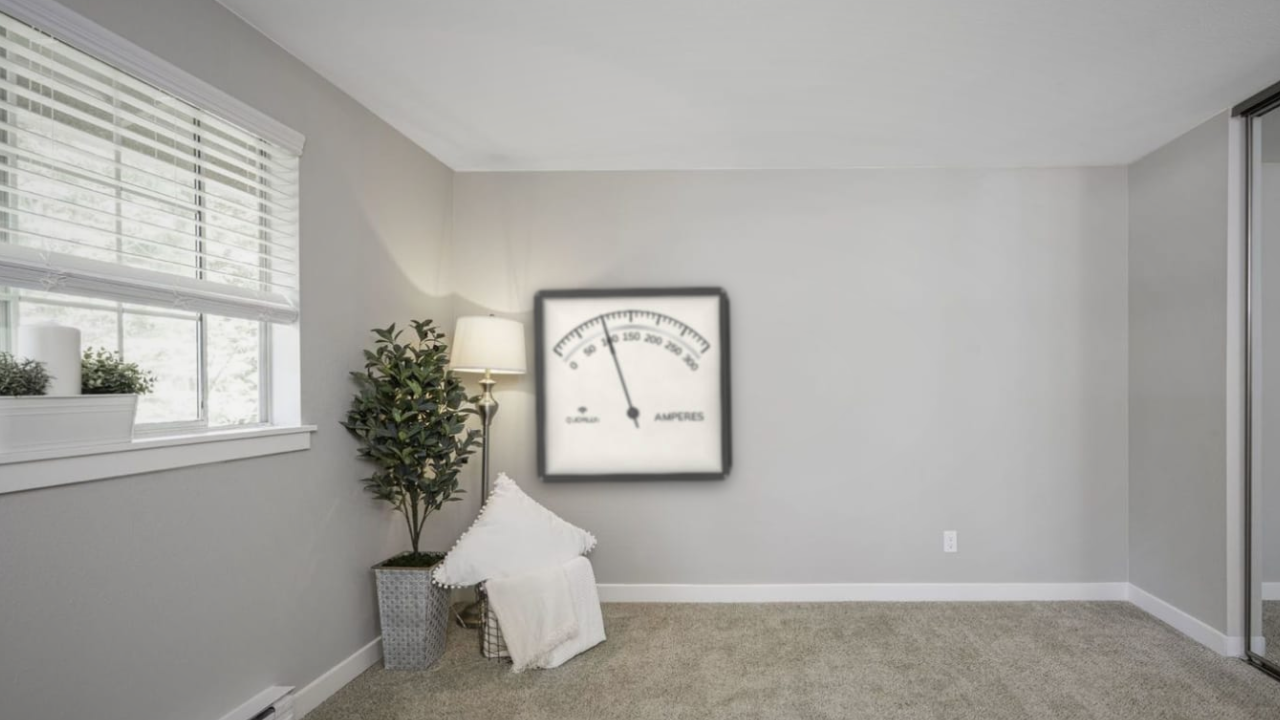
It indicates 100 A
